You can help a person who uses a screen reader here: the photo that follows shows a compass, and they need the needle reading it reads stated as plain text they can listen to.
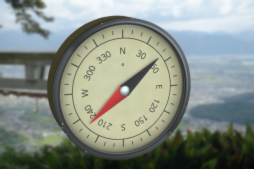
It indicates 230 °
